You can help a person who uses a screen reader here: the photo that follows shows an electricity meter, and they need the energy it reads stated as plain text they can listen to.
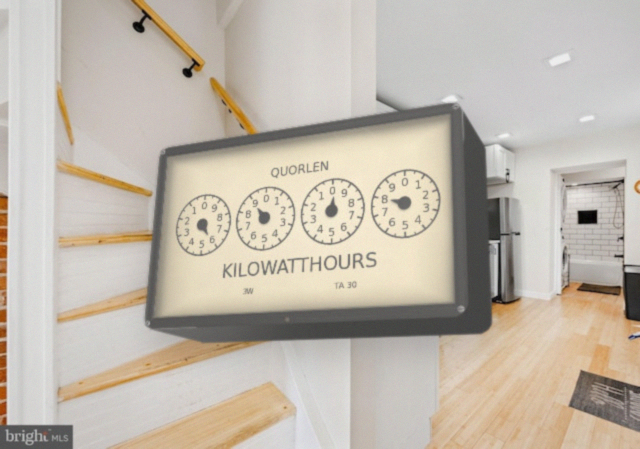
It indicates 5898 kWh
